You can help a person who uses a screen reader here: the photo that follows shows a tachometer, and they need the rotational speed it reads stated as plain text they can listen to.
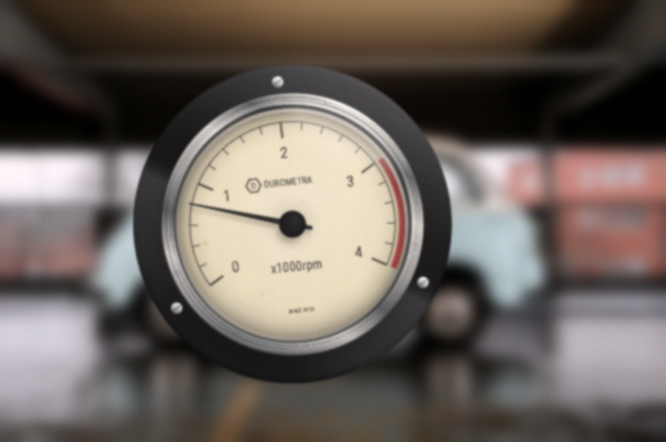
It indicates 800 rpm
